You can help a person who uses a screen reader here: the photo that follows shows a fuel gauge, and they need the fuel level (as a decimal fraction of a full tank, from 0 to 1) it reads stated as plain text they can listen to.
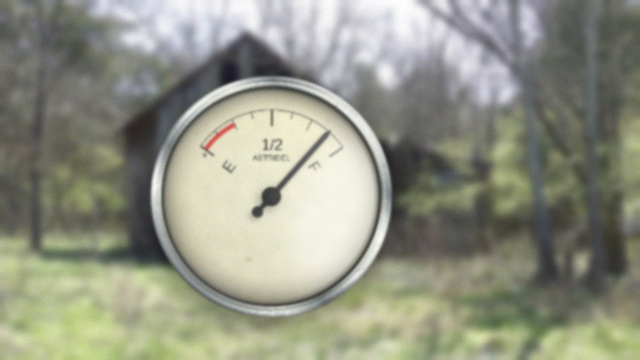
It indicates 0.875
